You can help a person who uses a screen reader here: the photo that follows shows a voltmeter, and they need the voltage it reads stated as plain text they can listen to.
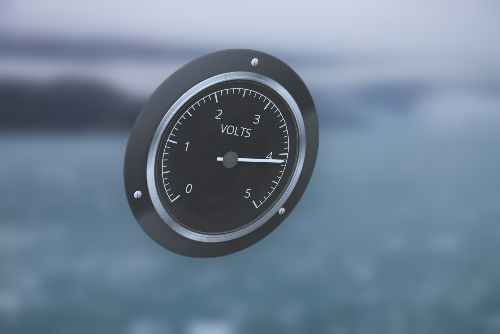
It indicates 4.1 V
